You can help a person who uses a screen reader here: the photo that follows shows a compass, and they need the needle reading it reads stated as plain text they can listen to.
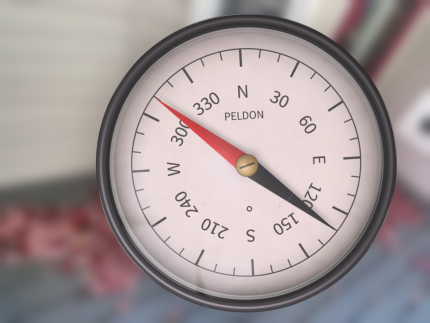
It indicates 310 °
